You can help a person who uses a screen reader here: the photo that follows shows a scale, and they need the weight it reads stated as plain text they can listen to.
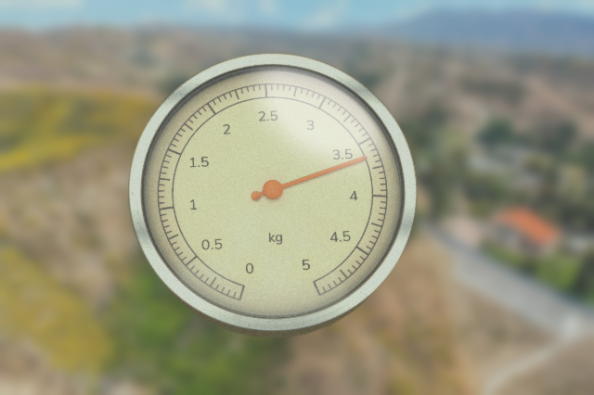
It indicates 3.65 kg
